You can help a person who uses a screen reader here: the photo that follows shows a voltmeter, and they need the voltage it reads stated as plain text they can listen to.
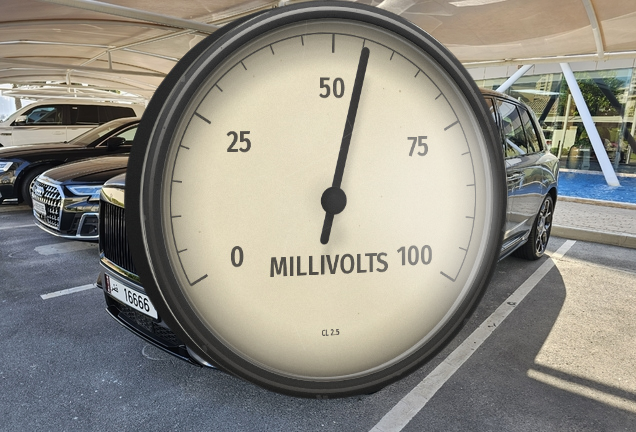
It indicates 55 mV
